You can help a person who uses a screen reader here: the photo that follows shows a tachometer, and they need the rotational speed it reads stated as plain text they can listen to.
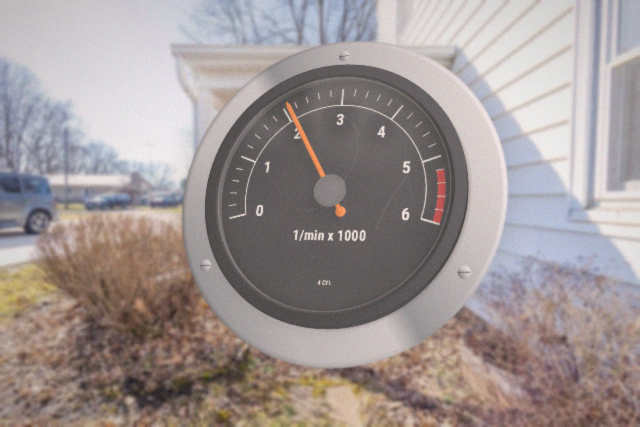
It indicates 2100 rpm
